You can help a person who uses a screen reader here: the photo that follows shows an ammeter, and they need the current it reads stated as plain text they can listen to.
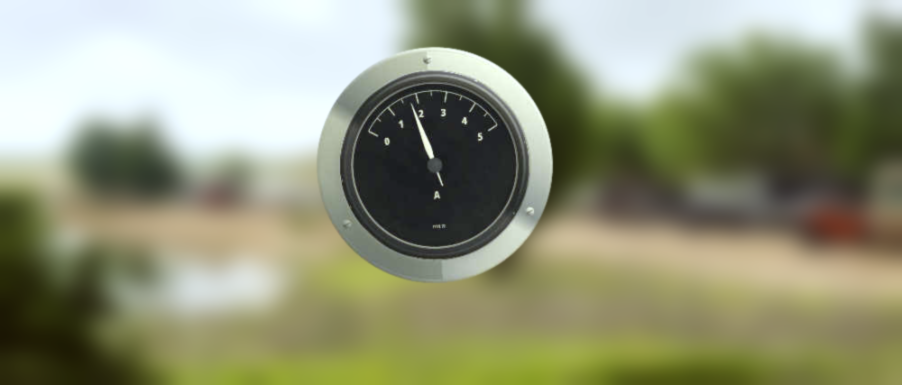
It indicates 1.75 A
